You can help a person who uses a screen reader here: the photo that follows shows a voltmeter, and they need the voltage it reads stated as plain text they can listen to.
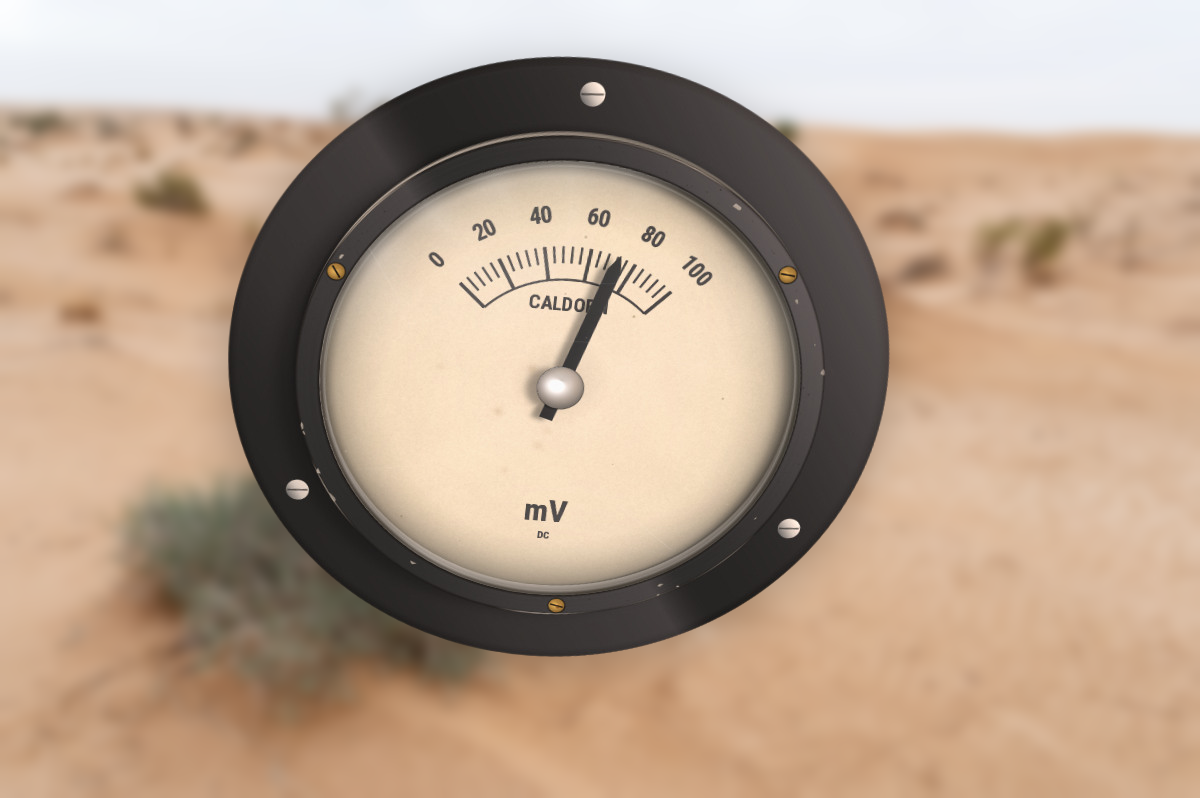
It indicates 72 mV
